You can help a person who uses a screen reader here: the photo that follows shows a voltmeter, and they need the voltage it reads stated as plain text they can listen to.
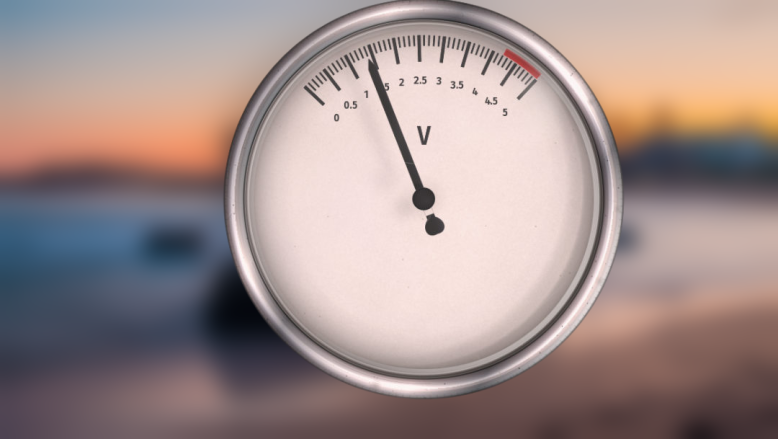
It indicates 1.4 V
